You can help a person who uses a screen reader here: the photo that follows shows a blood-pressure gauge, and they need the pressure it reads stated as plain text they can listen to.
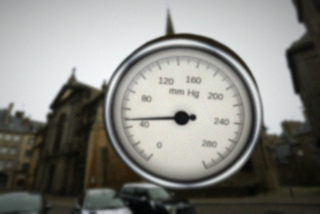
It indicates 50 mmHg
